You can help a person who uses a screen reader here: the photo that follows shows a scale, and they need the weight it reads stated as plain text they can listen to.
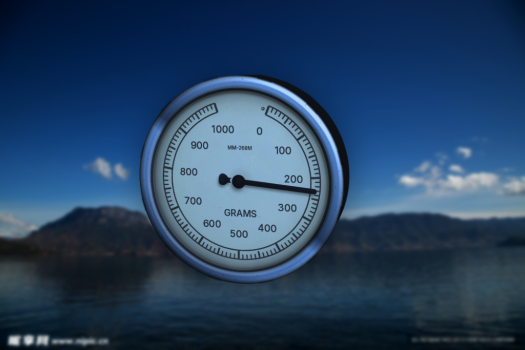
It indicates 230 g
